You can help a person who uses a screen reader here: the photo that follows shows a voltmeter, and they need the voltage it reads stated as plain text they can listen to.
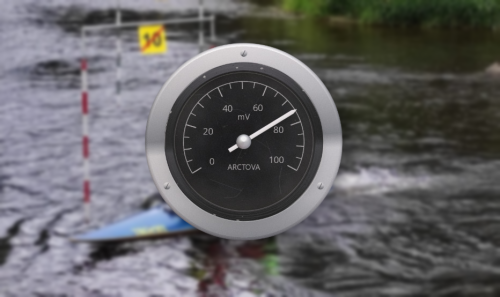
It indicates 75 mV
